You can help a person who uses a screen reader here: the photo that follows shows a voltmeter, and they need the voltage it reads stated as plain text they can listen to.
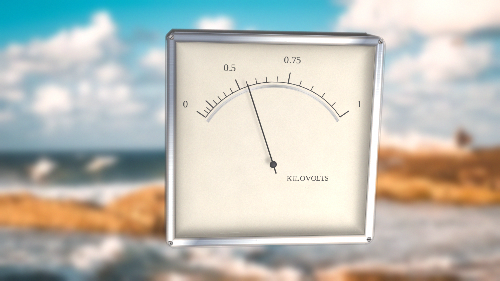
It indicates 0.55 kV
